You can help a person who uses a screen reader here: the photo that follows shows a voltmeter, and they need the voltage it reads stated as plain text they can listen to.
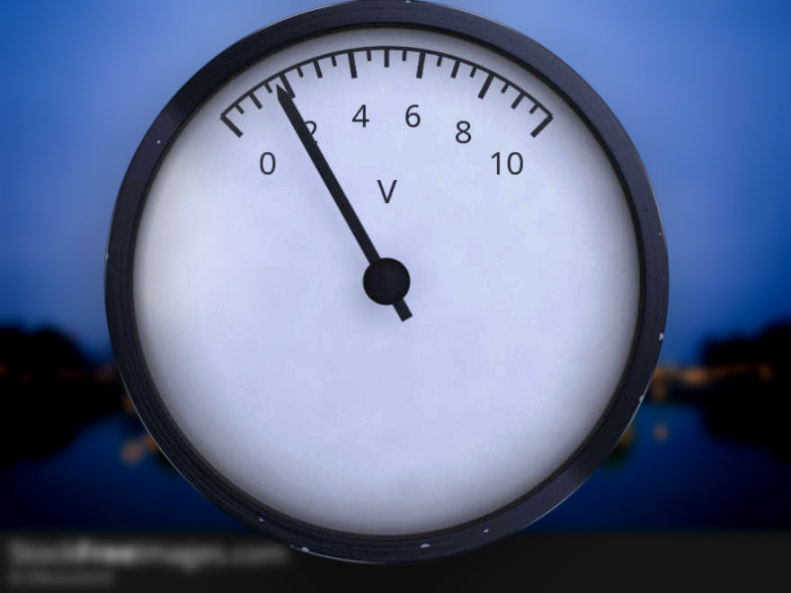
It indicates 1.75 V
